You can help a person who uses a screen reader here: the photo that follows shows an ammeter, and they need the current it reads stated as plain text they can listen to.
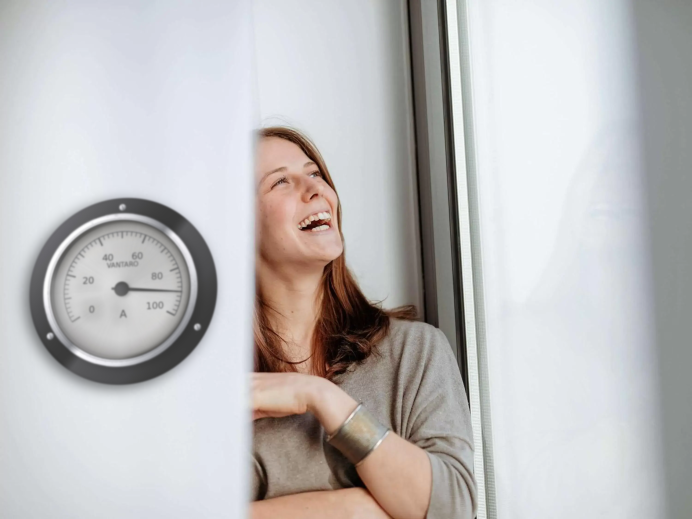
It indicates 90 A
